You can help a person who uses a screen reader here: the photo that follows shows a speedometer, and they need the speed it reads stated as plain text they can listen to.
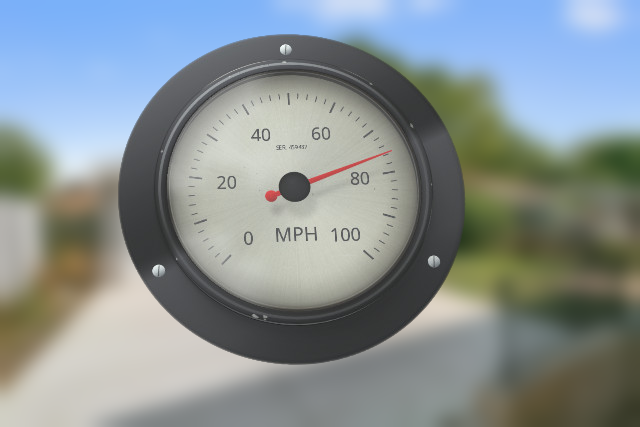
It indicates 76 mph
